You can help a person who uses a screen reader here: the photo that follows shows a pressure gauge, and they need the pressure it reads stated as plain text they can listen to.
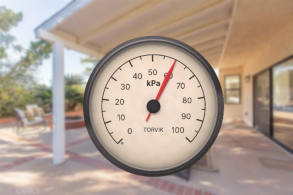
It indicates 60 kPa
